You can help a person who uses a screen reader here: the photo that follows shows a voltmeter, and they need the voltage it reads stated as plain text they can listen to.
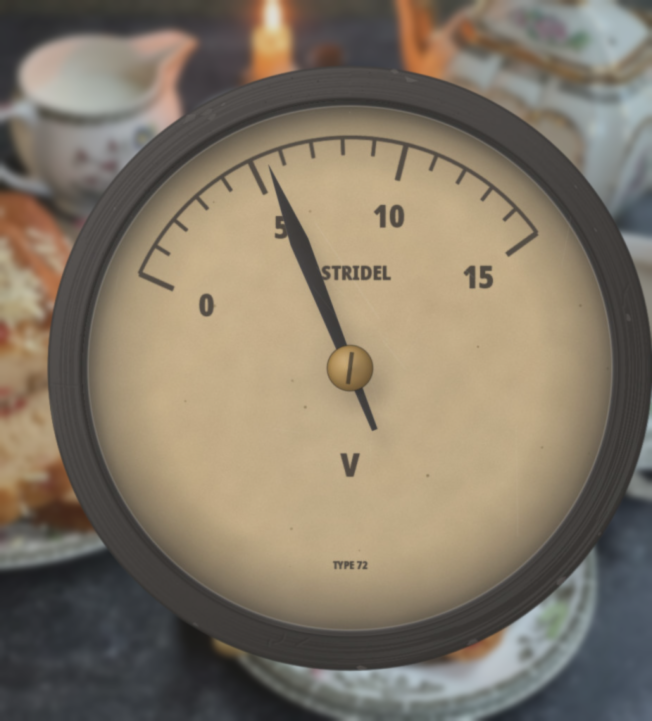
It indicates 5.5 V
